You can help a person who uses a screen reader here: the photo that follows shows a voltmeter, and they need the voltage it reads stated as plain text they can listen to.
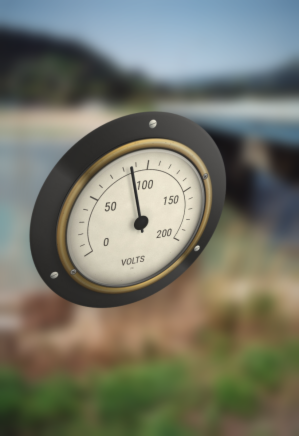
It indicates 85 V
